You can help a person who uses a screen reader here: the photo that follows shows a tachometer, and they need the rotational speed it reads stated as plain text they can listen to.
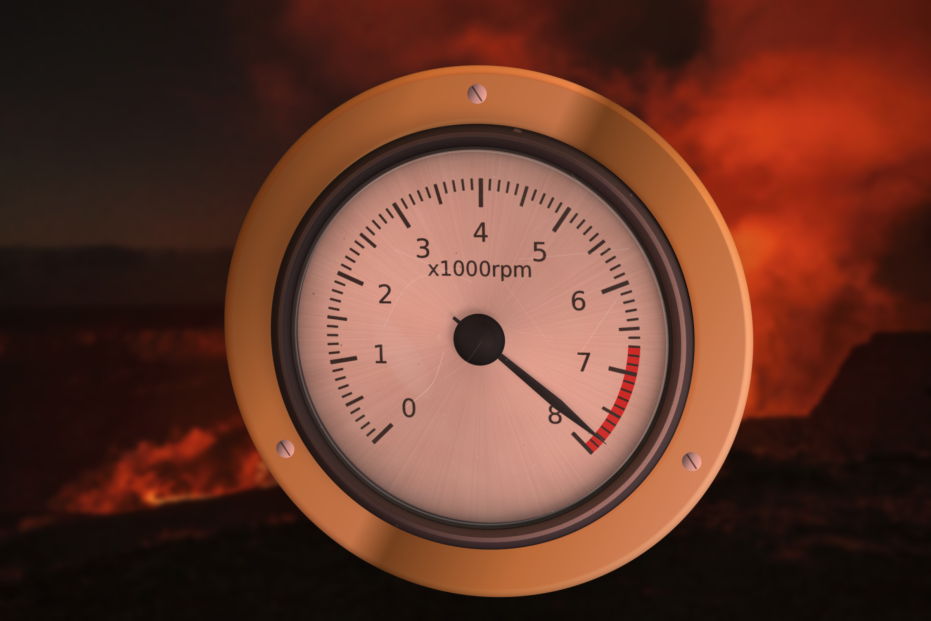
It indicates 7800 rpm
